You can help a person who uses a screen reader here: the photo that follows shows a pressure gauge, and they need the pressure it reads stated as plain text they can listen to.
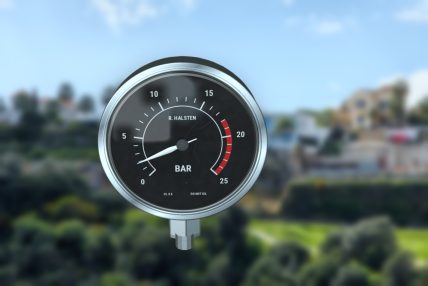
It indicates 2 bar
